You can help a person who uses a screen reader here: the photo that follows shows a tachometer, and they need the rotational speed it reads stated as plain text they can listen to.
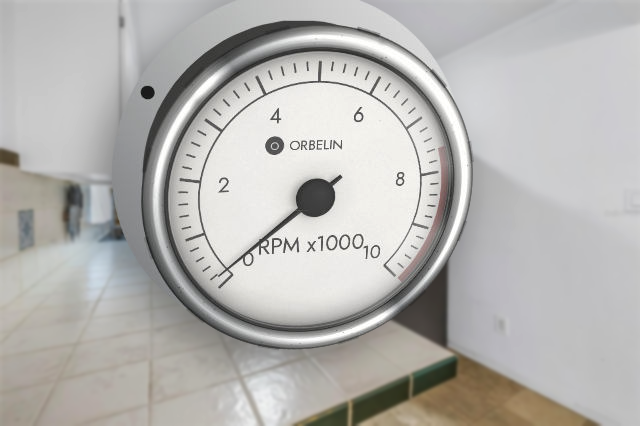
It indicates 200 rpm
